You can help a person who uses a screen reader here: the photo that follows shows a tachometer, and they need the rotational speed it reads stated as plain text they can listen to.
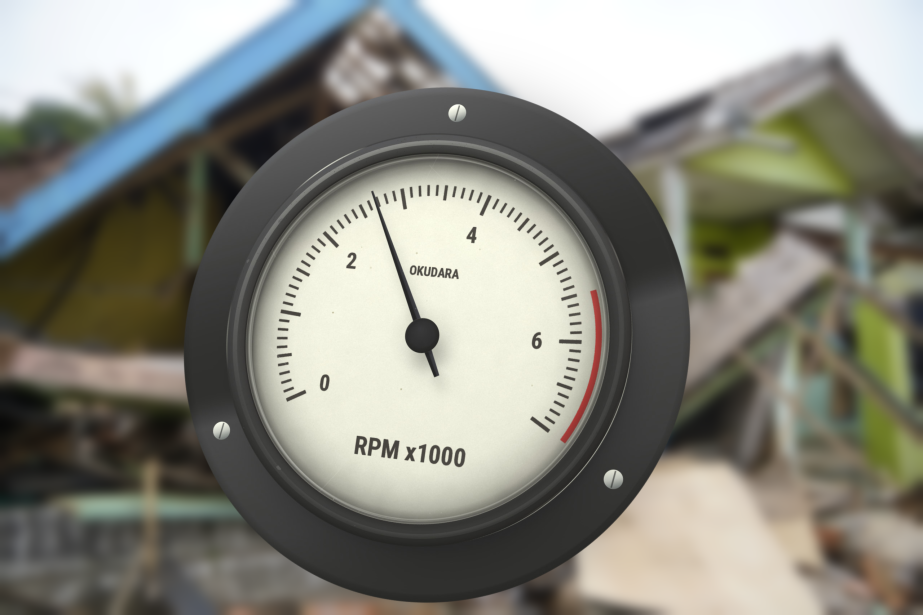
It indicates 2700 rpm
